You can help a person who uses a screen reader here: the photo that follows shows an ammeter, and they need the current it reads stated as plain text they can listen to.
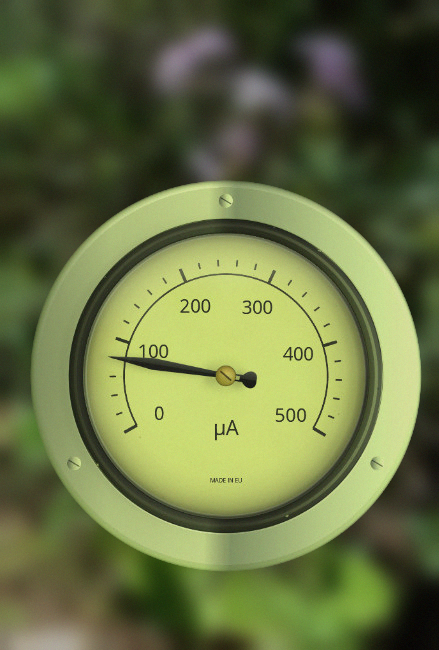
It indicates 80 µA
